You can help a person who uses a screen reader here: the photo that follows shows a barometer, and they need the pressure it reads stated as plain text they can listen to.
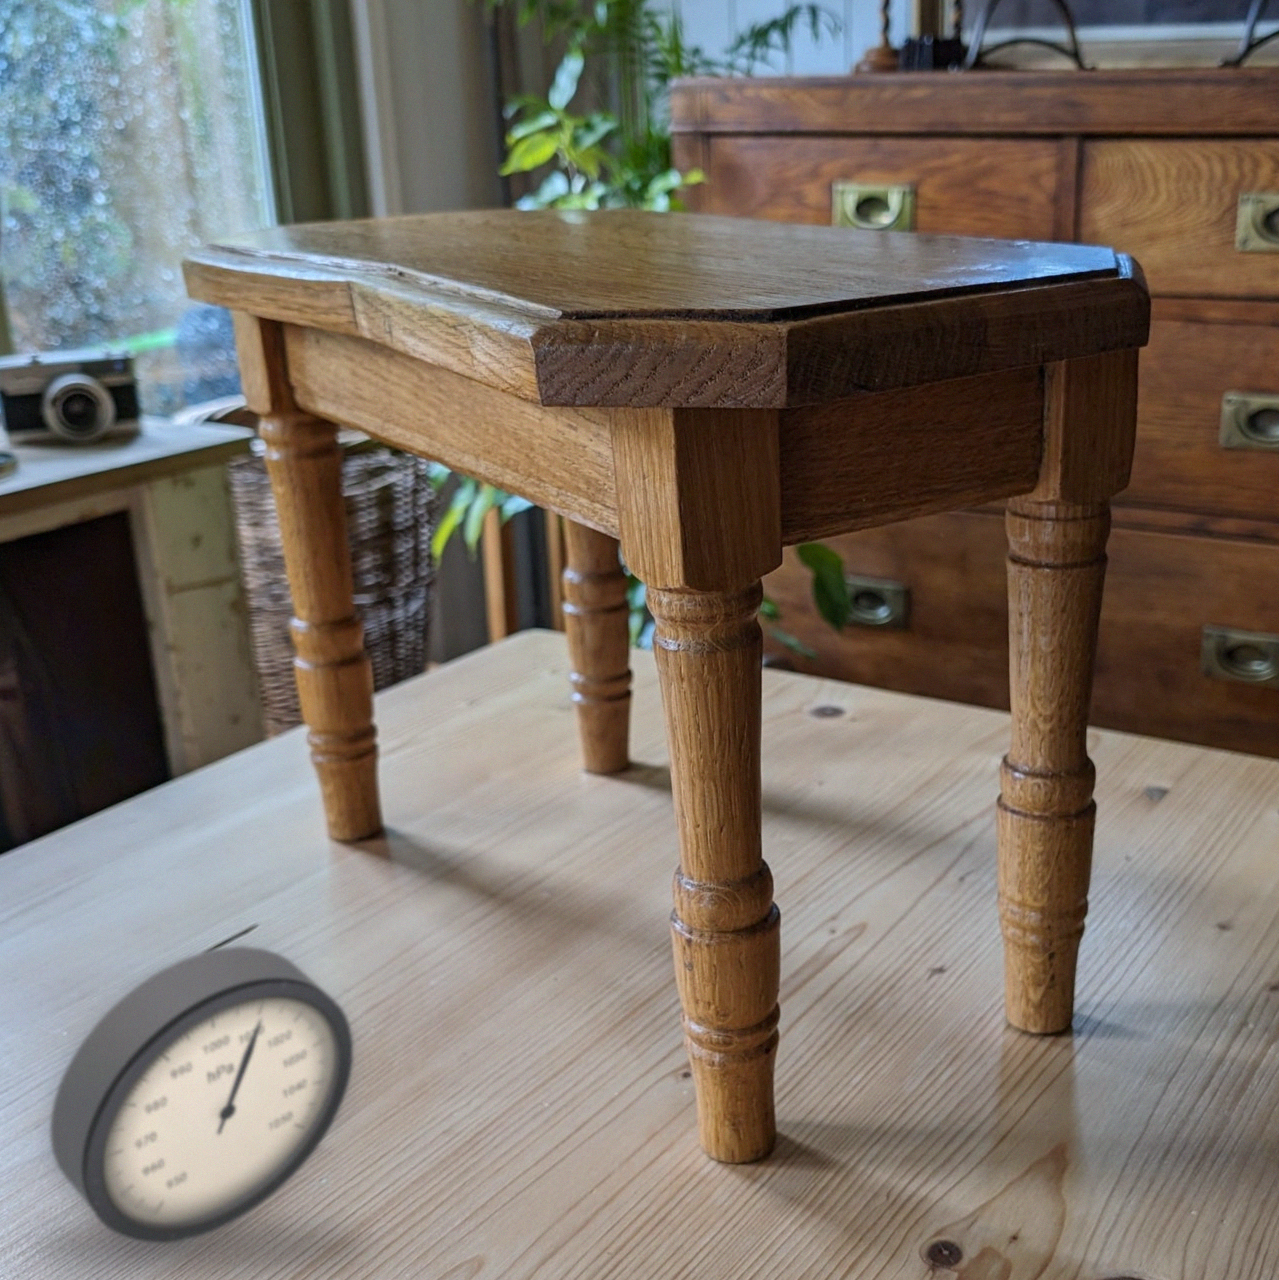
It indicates 1010 hPa
